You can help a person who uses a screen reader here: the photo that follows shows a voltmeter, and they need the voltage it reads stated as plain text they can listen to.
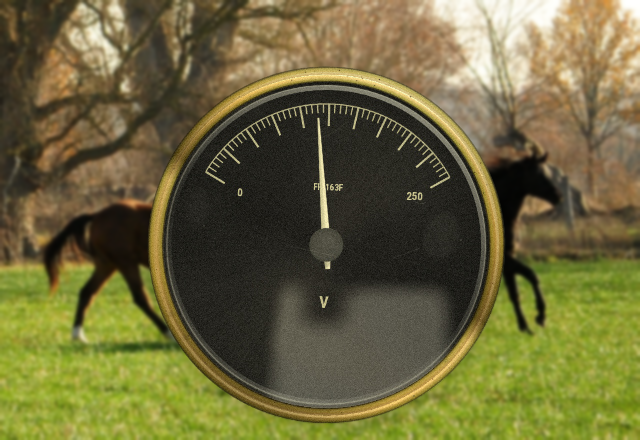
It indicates 115 V
